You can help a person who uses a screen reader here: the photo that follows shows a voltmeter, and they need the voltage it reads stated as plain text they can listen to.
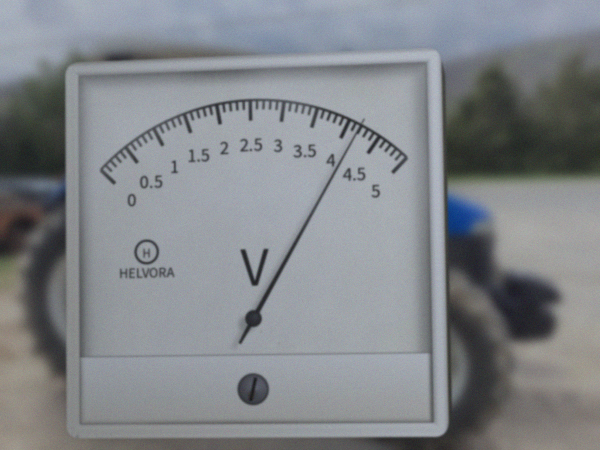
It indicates 4.2 V
